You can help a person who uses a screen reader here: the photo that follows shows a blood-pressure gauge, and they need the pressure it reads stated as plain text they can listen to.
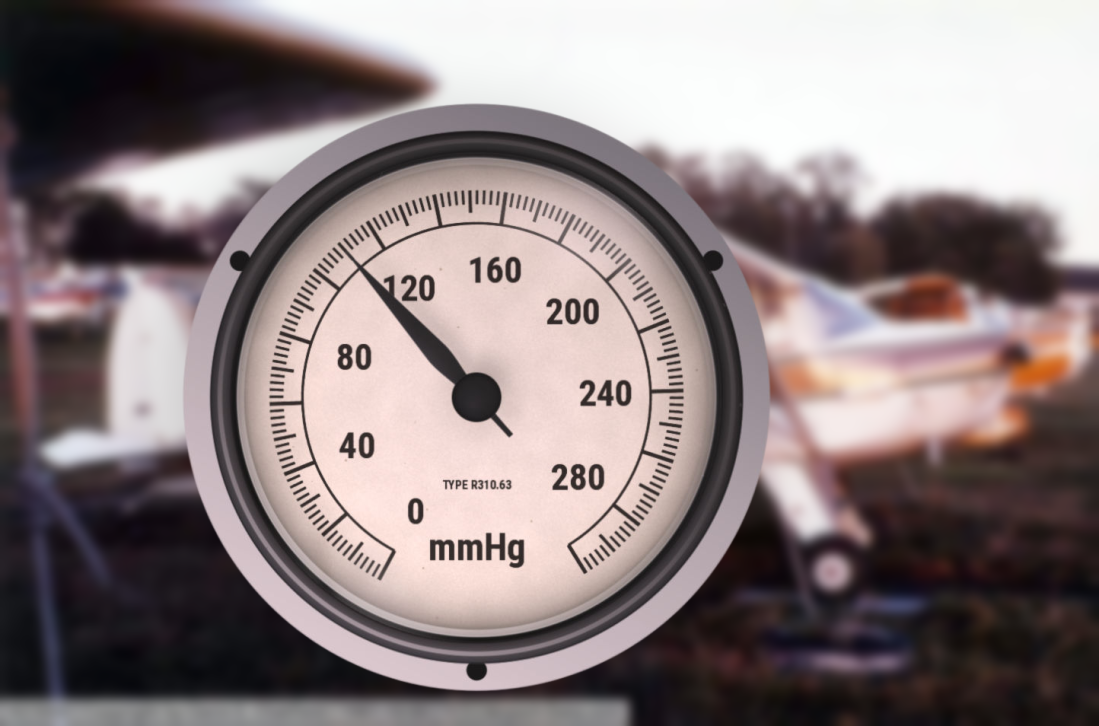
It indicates 110 mmHg
